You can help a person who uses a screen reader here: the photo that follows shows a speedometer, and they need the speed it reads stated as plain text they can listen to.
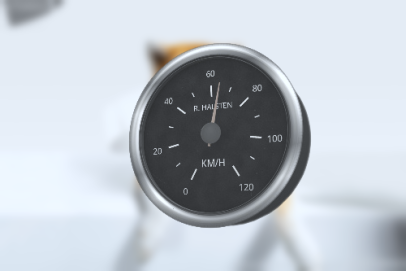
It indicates 65 km/h
